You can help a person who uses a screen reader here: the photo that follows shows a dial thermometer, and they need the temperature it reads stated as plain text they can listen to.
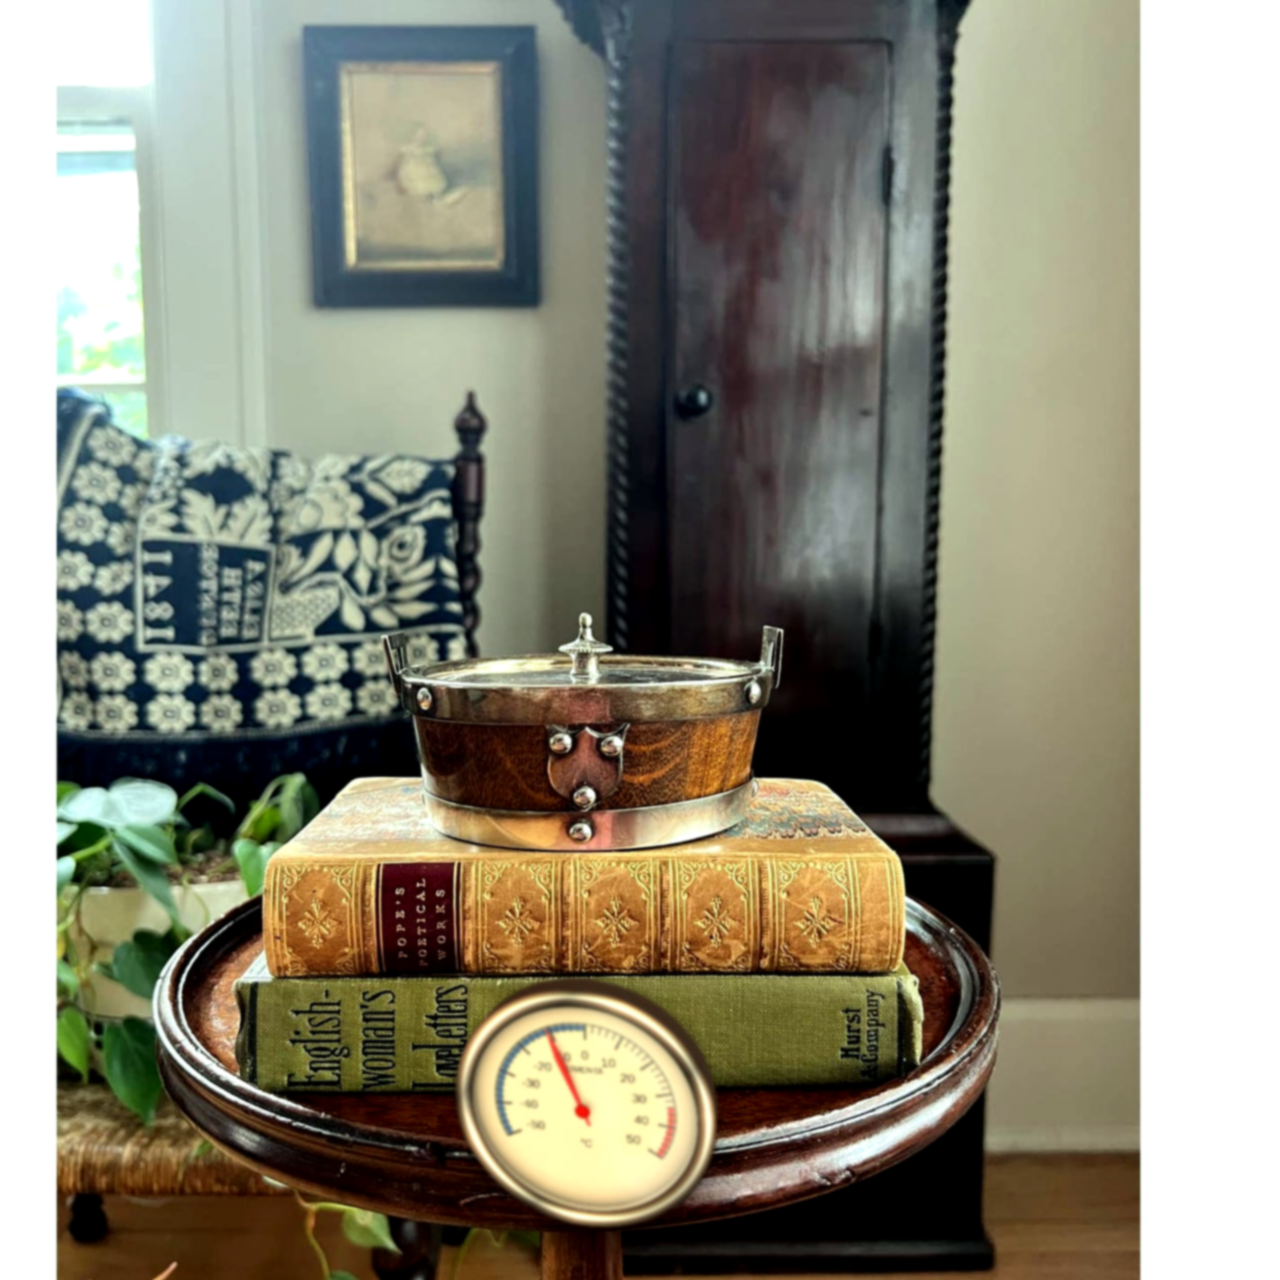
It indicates -10 °C
